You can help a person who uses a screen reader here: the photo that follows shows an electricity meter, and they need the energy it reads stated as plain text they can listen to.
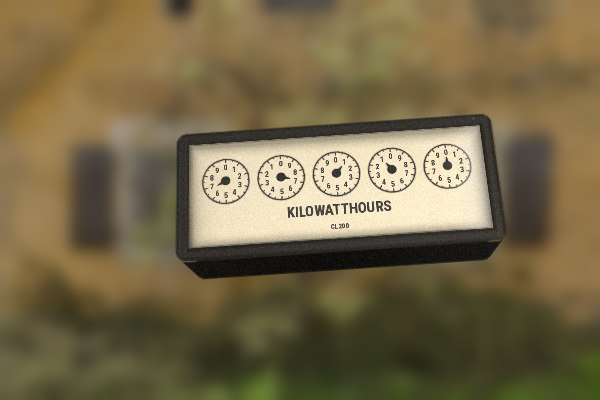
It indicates 67110 kWh
